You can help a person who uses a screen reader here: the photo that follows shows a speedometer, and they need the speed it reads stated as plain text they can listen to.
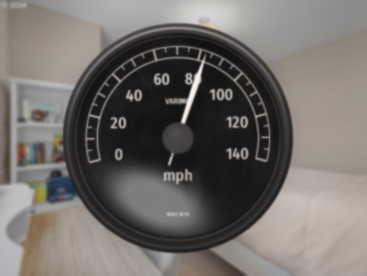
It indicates 82.5 mph
